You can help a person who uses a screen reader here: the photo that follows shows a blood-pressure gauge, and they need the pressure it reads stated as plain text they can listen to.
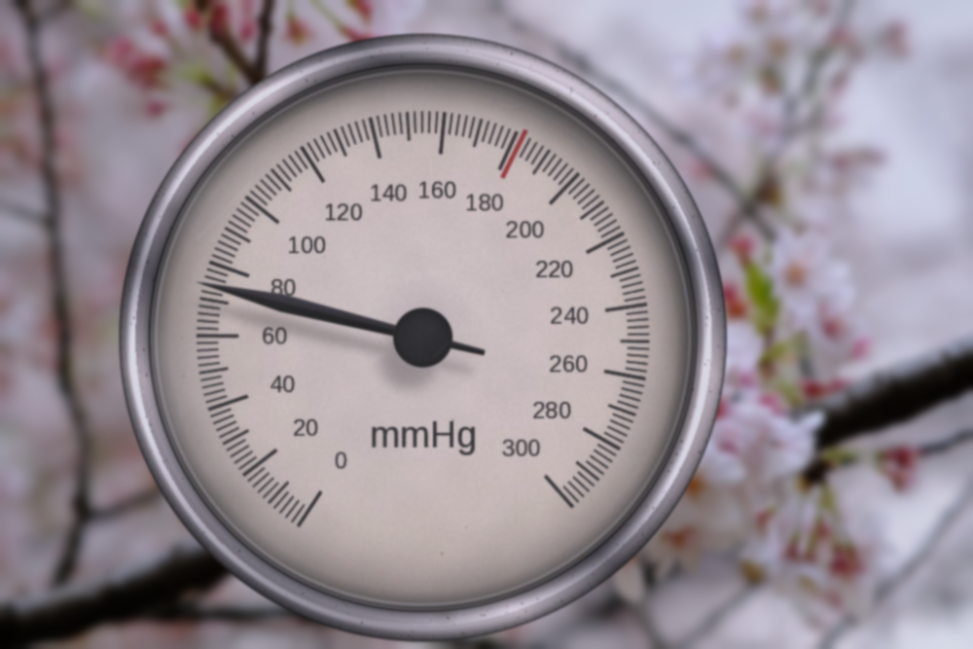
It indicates 74 mmHg
